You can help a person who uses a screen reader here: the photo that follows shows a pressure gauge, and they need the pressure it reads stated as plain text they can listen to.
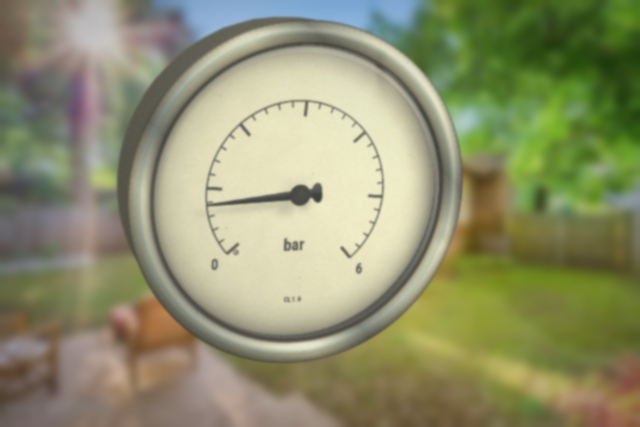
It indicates 0.8 bar
